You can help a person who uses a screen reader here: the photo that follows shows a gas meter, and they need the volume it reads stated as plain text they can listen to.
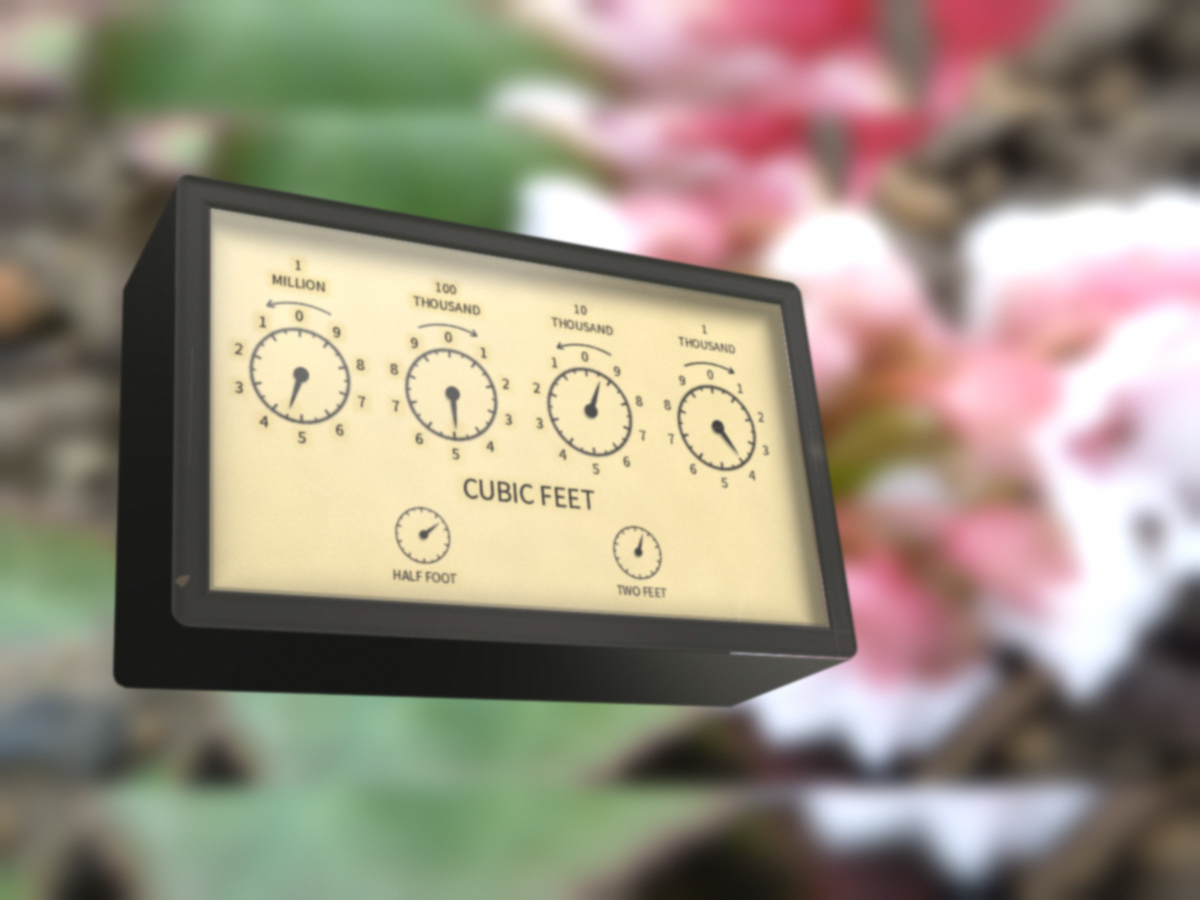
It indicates 449400 ft³
